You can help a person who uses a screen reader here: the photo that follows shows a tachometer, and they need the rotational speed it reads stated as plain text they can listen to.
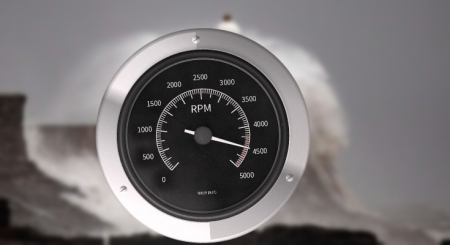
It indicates 4500 rpm
